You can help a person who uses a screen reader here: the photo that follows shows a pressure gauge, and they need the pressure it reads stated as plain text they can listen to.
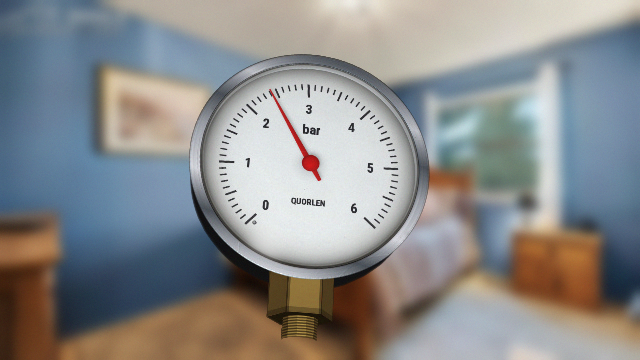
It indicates 2.4 bar
